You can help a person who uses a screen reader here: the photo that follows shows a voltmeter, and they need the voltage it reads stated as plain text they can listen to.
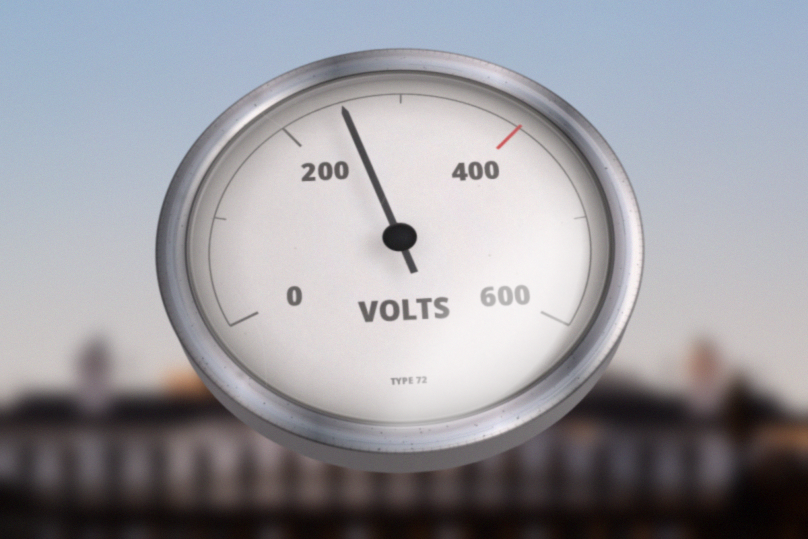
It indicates 250 V
